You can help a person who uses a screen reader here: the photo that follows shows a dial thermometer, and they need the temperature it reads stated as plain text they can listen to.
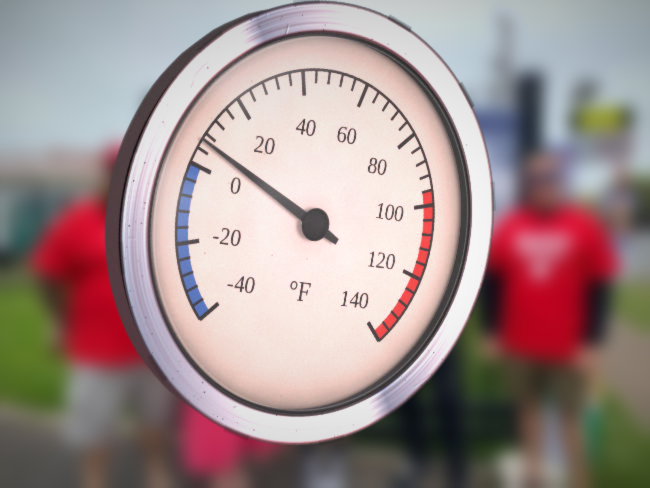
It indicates 6 °F
